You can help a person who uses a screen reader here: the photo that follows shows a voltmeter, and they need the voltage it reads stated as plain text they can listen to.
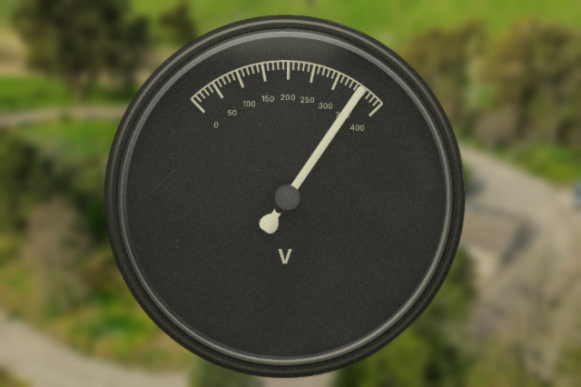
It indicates 350 V
